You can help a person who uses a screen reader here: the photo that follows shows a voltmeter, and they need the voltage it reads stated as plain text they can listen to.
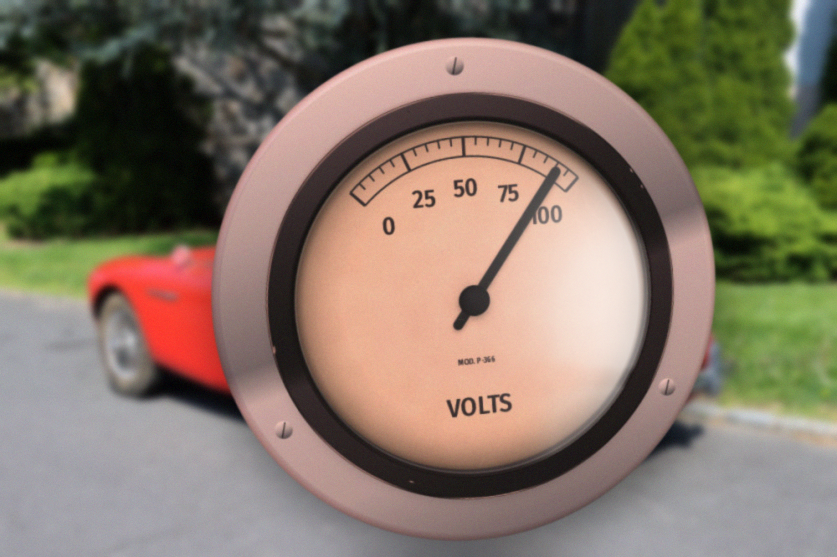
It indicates 90 V
